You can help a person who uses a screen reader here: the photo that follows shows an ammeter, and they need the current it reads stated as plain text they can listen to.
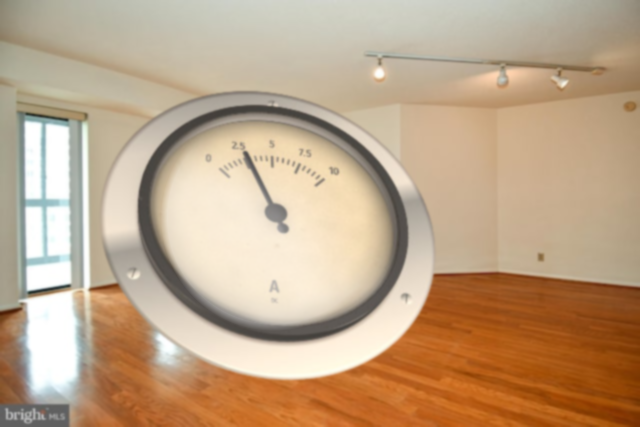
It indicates 2.5 A
